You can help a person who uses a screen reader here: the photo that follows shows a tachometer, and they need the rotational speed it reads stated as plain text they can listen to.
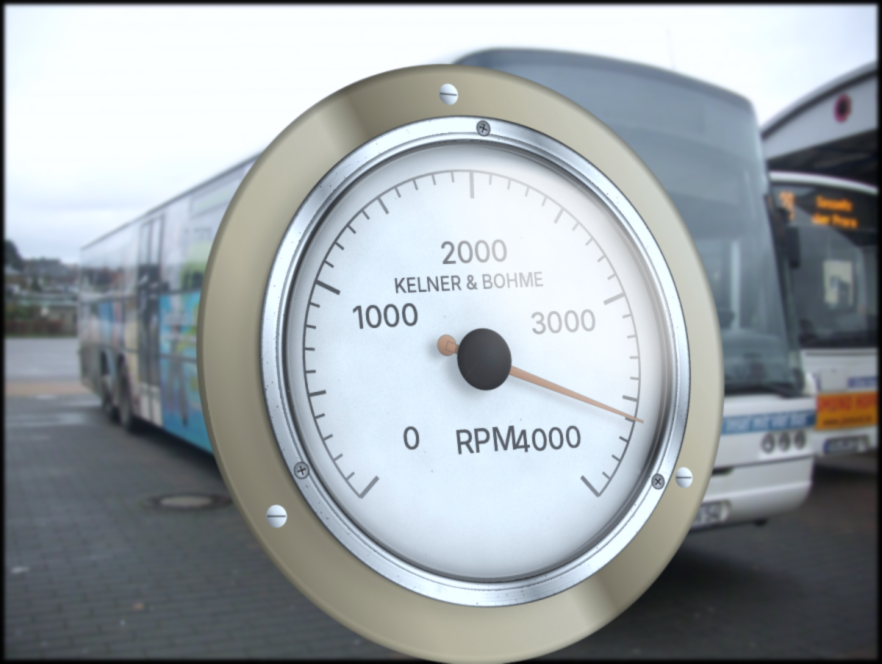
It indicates 3600 rpm
